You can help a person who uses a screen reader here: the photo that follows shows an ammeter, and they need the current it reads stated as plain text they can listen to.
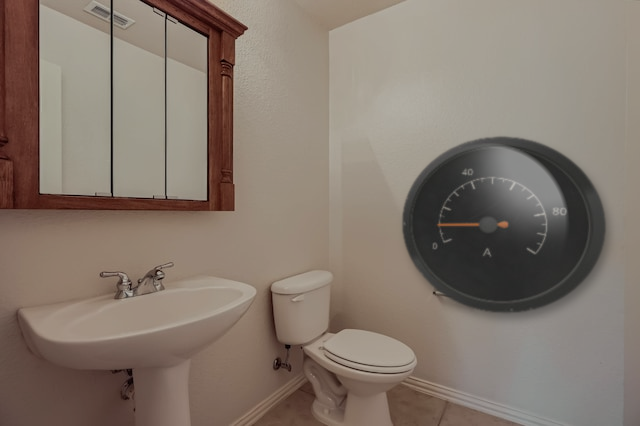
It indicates 10 A
